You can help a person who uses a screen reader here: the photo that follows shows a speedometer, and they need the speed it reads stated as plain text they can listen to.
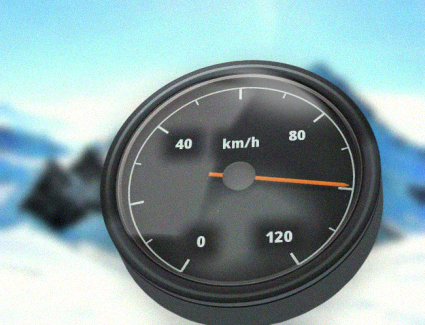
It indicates 100 km/h
